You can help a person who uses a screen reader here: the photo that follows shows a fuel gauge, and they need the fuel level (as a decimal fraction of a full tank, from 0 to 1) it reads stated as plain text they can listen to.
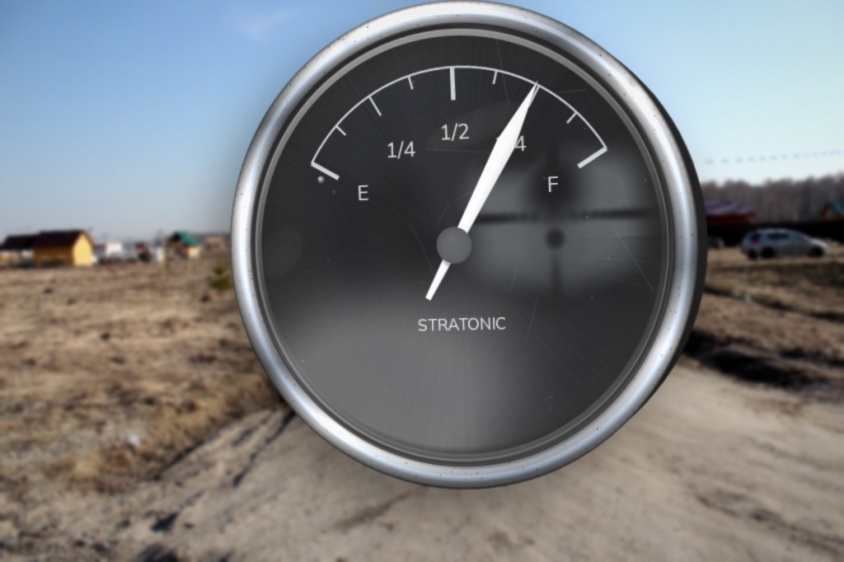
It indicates 0.75
